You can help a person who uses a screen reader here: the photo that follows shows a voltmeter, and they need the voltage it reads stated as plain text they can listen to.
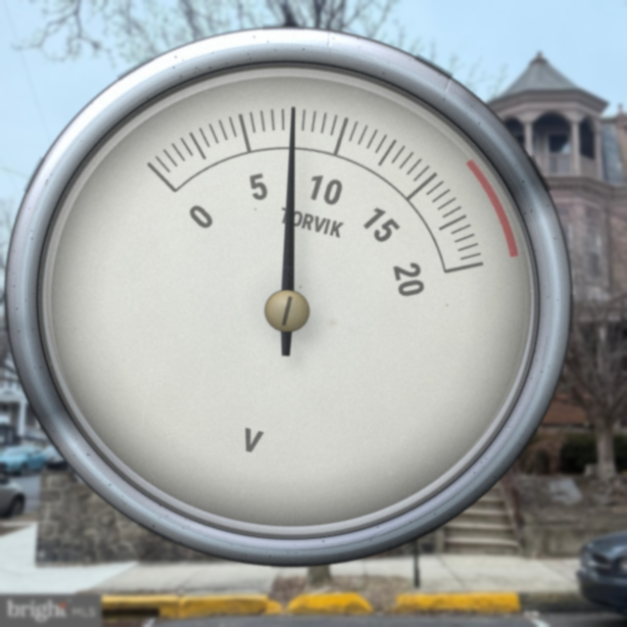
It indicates 7.5 V
